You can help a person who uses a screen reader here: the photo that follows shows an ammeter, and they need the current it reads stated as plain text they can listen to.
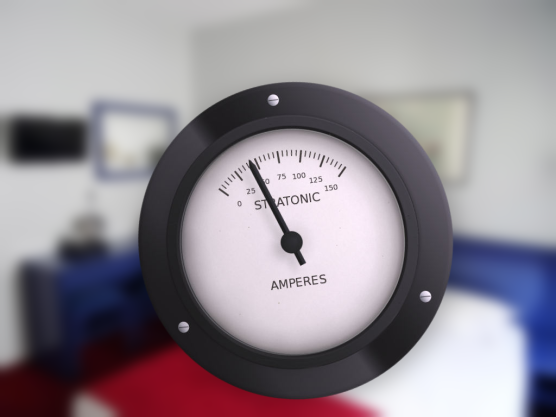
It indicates 45 A
